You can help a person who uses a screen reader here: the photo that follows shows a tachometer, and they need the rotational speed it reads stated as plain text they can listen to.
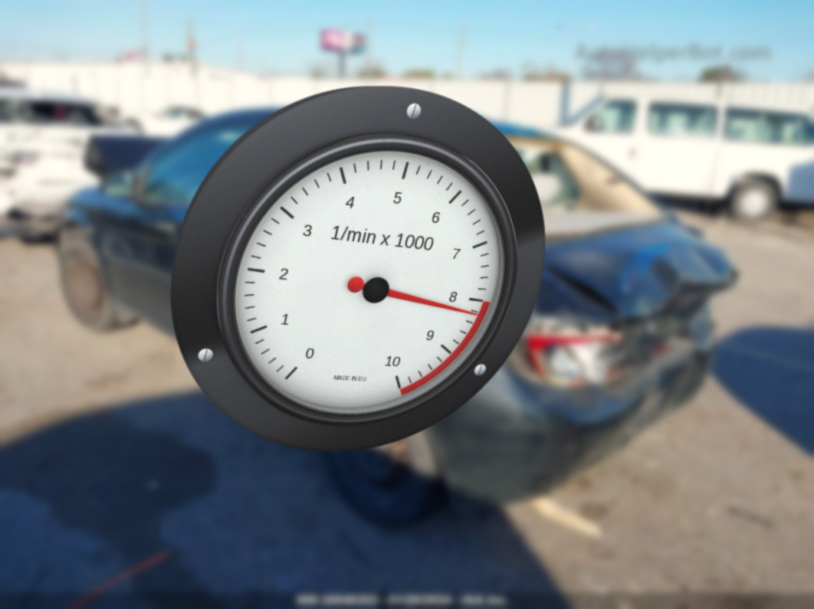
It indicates 8200 rpm
